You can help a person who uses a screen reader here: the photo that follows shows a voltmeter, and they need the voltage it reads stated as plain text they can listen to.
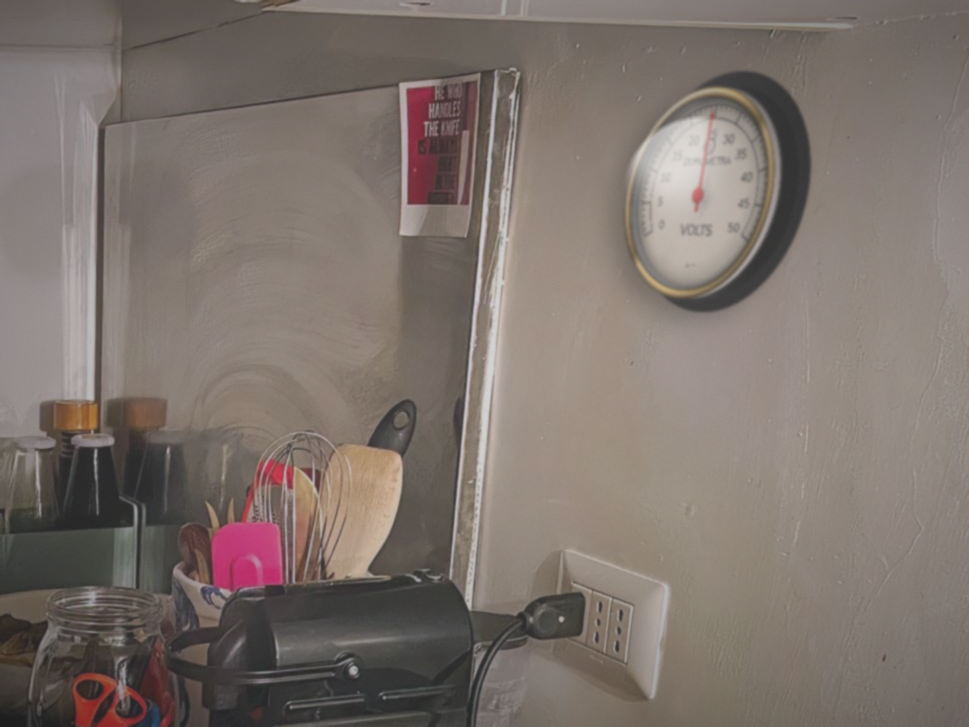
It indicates 25 V
